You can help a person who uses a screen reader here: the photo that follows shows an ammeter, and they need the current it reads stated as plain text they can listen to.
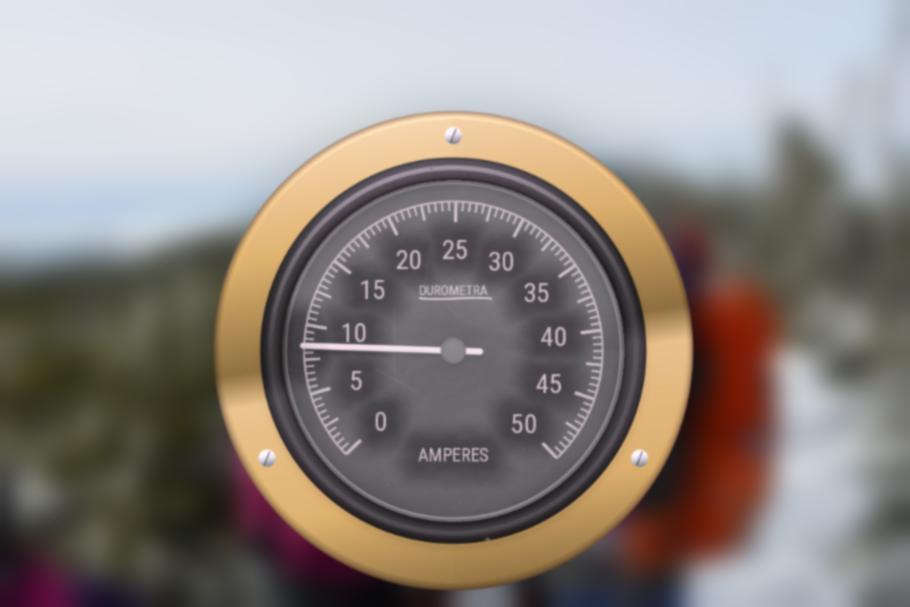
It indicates 8.5 A
